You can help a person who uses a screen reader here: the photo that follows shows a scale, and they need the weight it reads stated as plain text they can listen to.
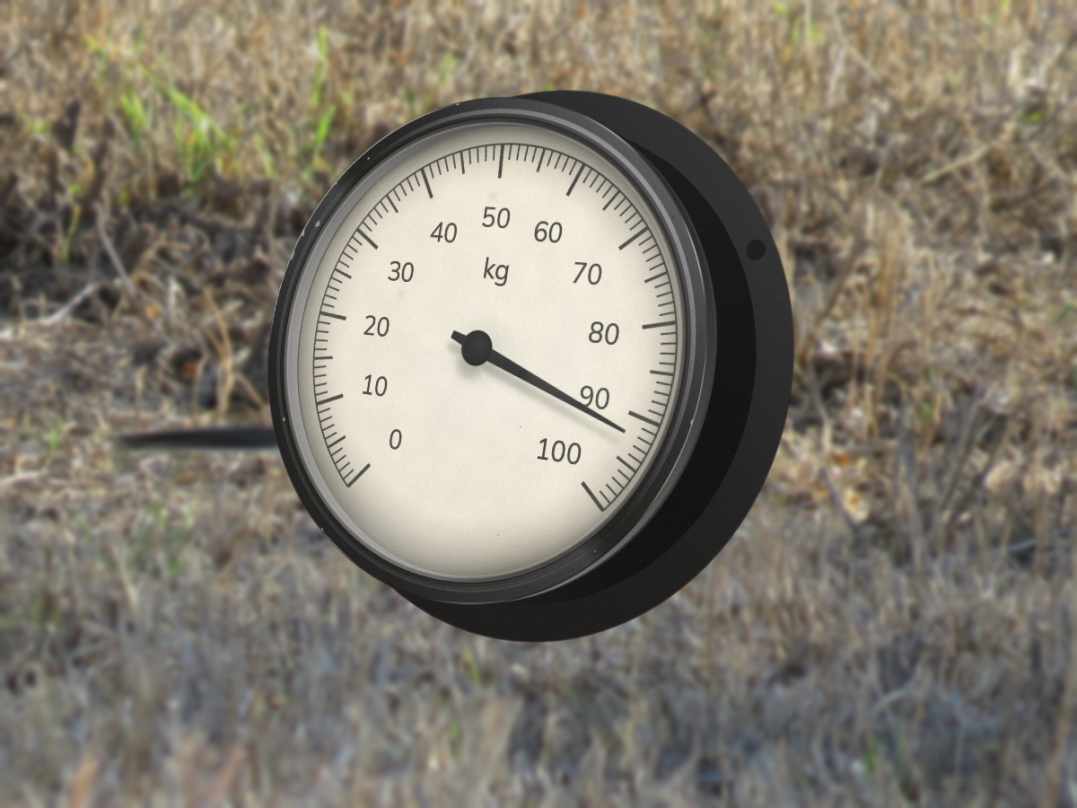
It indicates 92 kg
